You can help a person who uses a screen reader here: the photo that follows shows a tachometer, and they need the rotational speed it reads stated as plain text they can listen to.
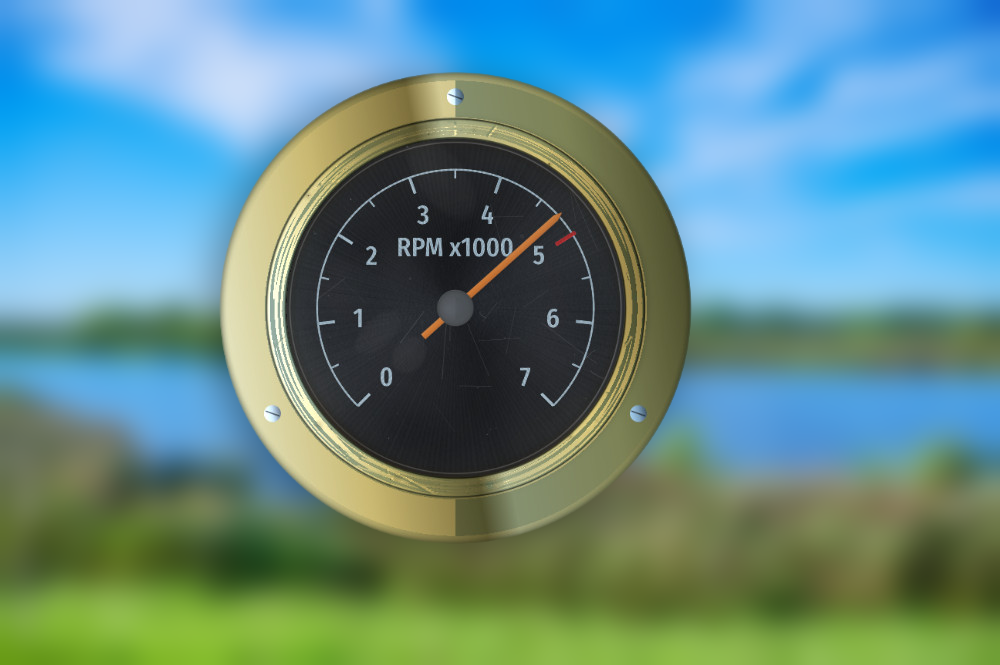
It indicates 4750 rpm
